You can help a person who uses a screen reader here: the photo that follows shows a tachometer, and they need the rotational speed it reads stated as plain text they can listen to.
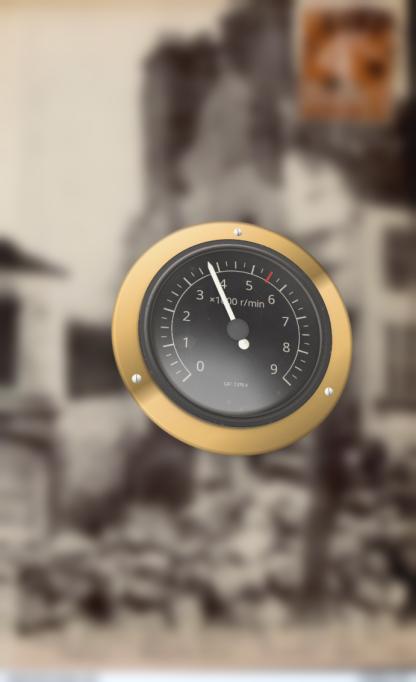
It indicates 3750 rpm
